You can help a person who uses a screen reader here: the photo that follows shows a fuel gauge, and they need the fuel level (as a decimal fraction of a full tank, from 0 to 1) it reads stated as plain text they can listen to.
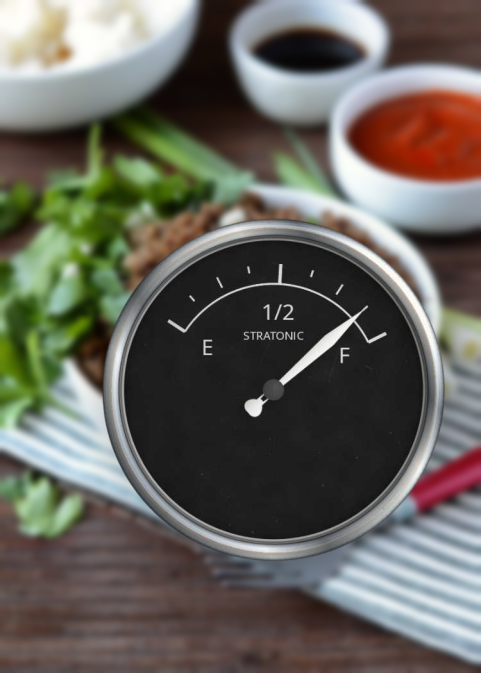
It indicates 0.875
